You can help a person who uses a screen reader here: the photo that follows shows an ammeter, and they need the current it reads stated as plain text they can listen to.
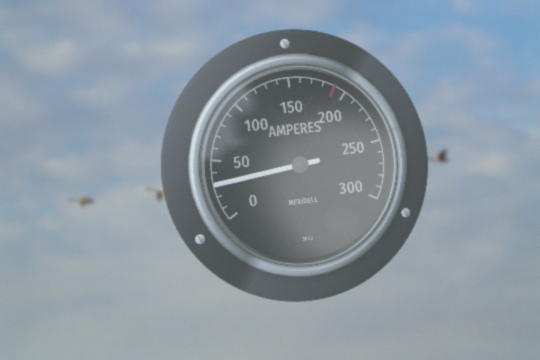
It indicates 30 A
